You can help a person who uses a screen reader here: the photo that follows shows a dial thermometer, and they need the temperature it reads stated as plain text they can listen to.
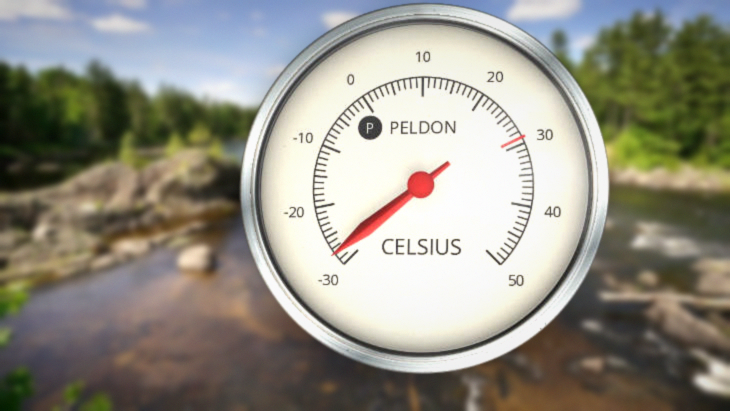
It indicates -28 °C
